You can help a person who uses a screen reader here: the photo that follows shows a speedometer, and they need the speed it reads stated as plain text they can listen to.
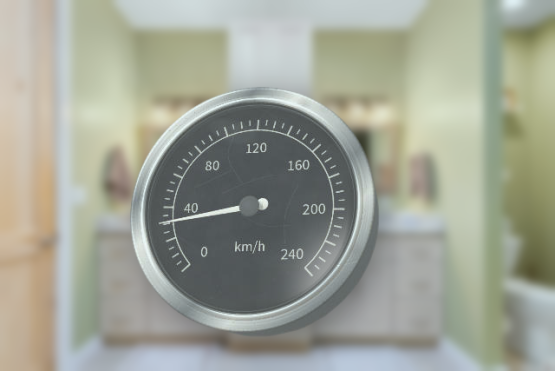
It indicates 30 km/h
